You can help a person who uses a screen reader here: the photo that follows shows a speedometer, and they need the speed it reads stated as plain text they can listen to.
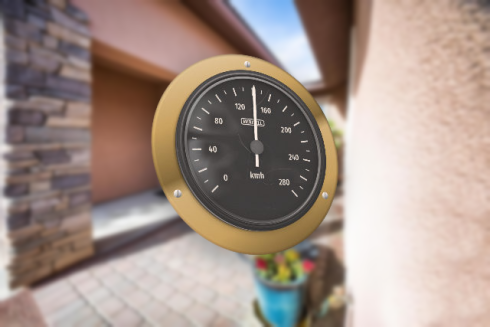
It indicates 140 km/h
